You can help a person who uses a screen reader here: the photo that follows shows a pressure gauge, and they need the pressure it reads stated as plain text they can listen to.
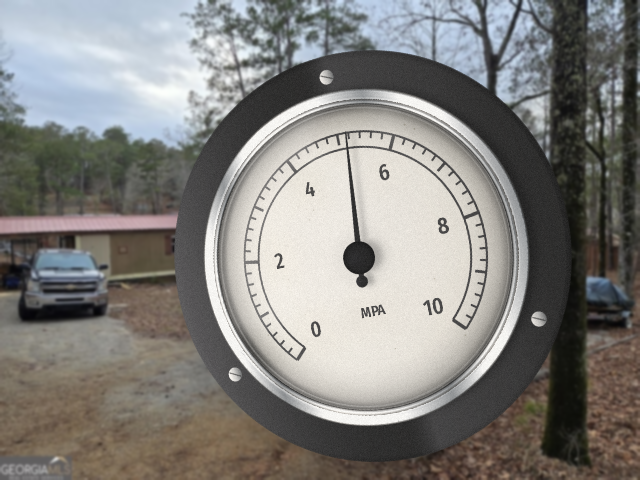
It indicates 5.2 MPa
